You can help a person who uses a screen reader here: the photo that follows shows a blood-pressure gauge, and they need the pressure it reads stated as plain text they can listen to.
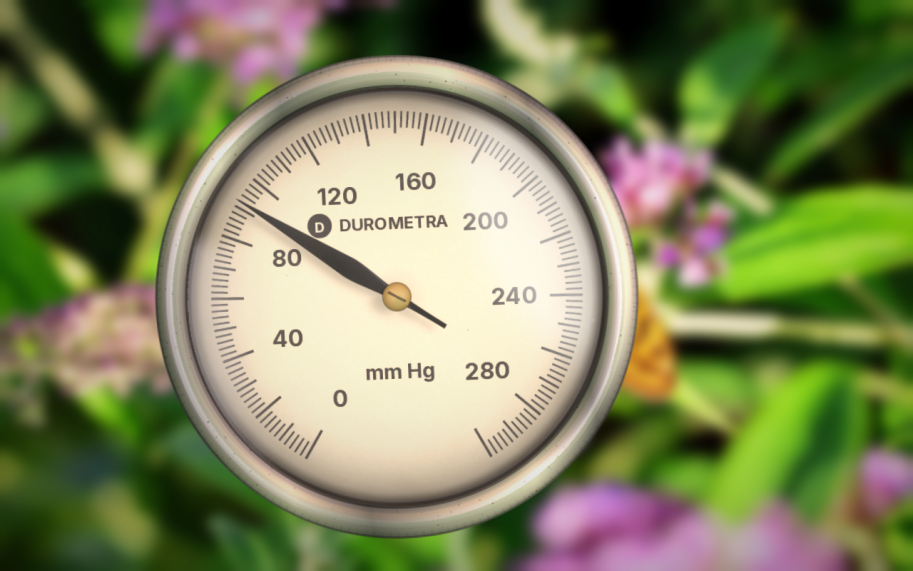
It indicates 92 mmHg
